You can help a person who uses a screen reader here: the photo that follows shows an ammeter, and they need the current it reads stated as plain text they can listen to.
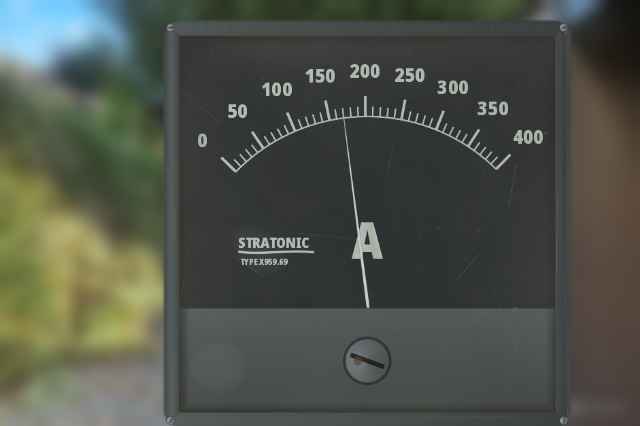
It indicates 170 A
